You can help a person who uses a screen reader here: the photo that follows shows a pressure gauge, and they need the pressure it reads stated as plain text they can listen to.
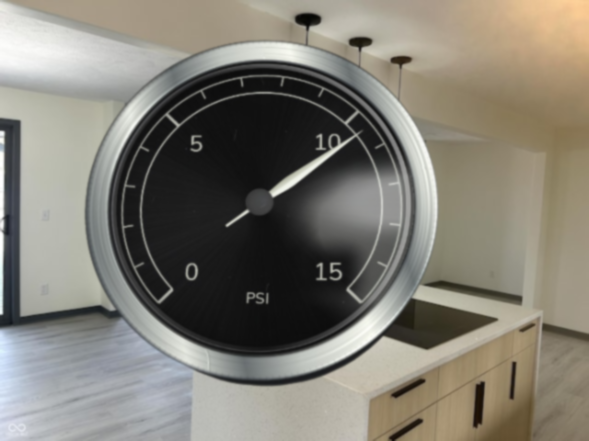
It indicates 10.5 psi
